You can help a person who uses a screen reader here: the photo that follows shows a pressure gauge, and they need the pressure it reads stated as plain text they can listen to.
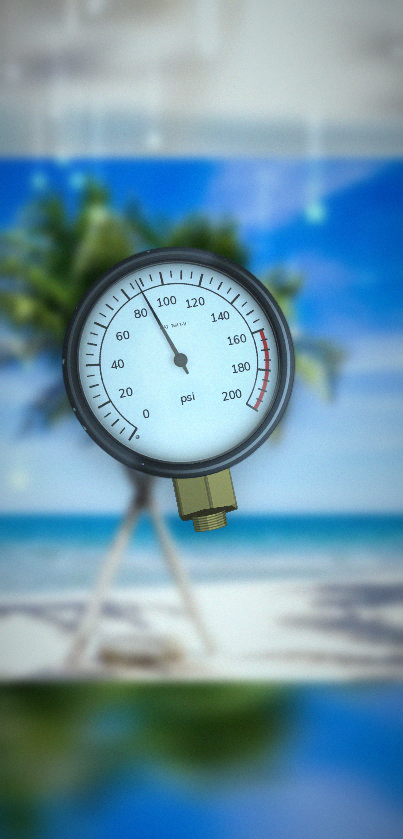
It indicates 87.5 psi
